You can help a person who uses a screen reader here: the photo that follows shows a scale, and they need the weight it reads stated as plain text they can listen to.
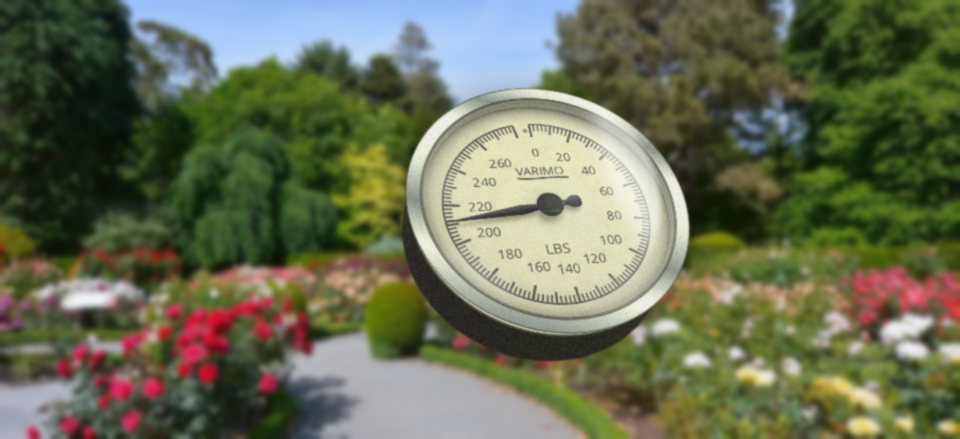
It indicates 210 lb
